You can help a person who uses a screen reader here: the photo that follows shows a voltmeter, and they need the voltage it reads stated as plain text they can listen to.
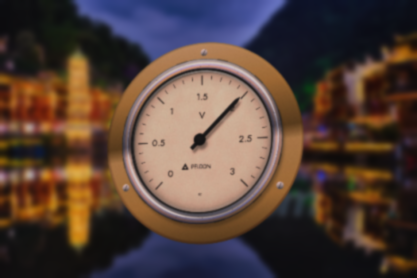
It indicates 2 V
